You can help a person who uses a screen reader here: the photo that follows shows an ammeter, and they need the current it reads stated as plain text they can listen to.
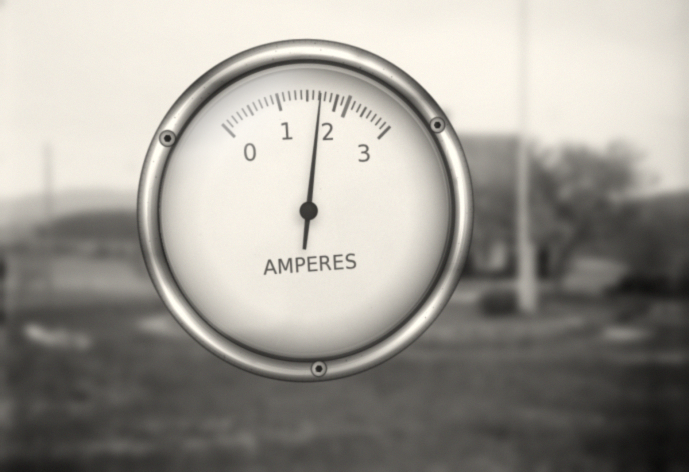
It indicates 1.7 A
